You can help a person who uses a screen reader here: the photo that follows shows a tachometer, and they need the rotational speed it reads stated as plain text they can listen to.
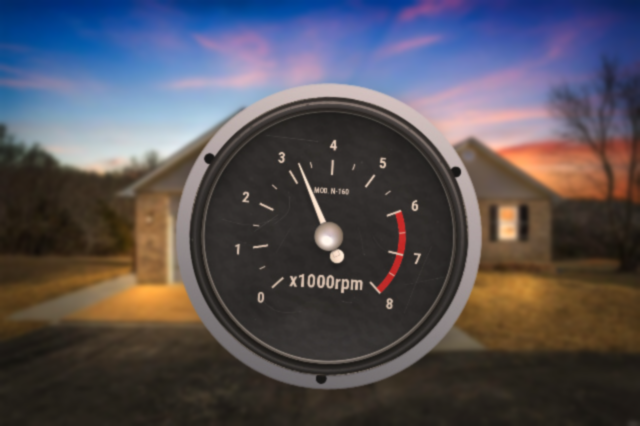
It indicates 3250 rpm
